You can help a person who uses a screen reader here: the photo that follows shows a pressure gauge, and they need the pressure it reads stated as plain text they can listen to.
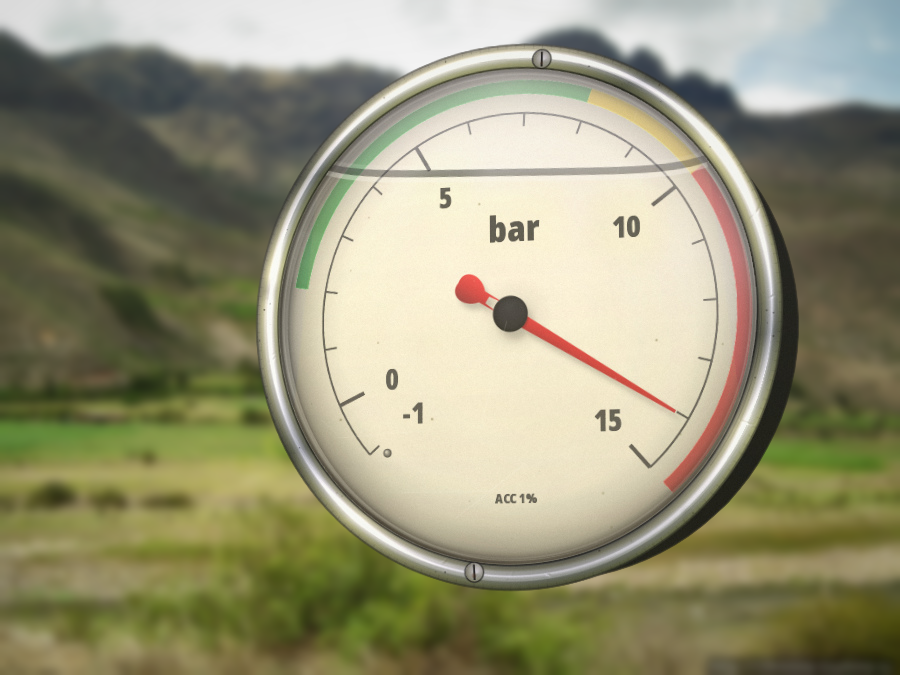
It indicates 14 bar
